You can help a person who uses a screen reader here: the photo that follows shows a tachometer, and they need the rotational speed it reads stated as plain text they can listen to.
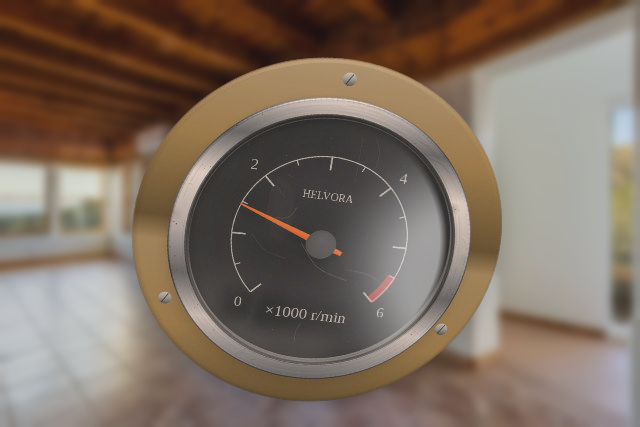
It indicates 1500 rpm
